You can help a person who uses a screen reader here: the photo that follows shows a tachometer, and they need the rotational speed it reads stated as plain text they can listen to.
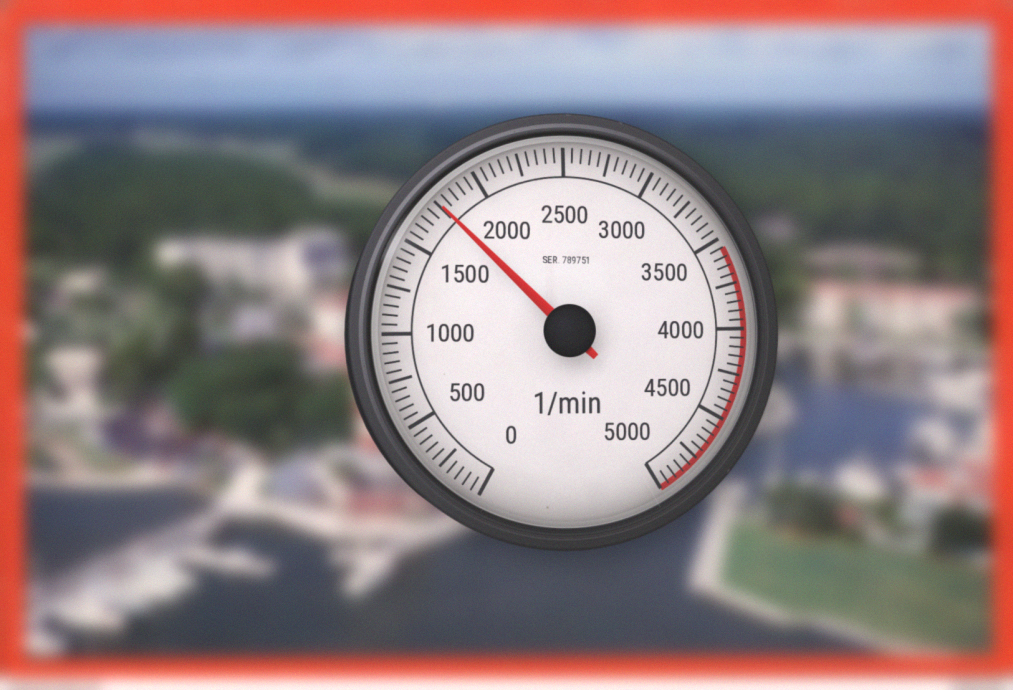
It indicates 1750 rpm
